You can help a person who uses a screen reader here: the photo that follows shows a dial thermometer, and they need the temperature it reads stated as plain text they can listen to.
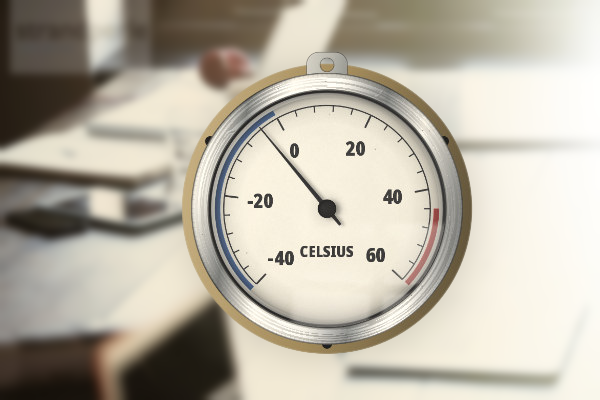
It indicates -4 °C
